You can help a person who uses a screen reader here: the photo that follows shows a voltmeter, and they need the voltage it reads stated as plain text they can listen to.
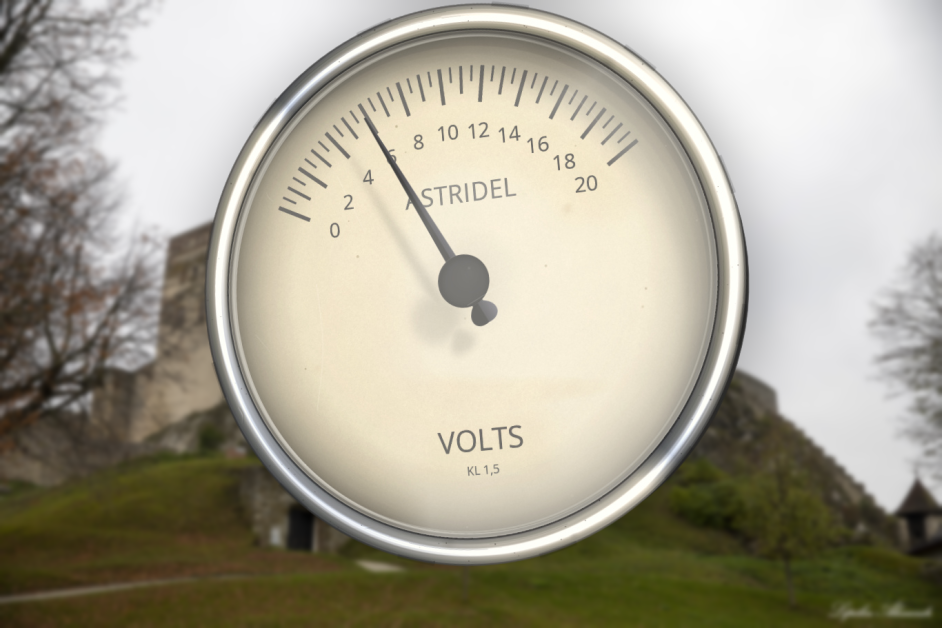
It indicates 6 V
